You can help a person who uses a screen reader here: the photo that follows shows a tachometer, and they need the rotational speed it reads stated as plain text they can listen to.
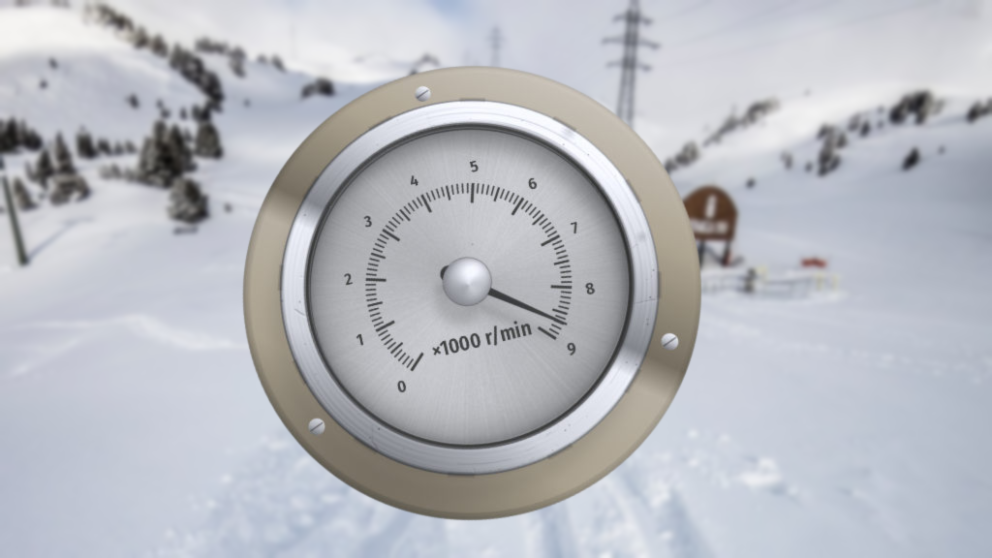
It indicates 8700 rpm
